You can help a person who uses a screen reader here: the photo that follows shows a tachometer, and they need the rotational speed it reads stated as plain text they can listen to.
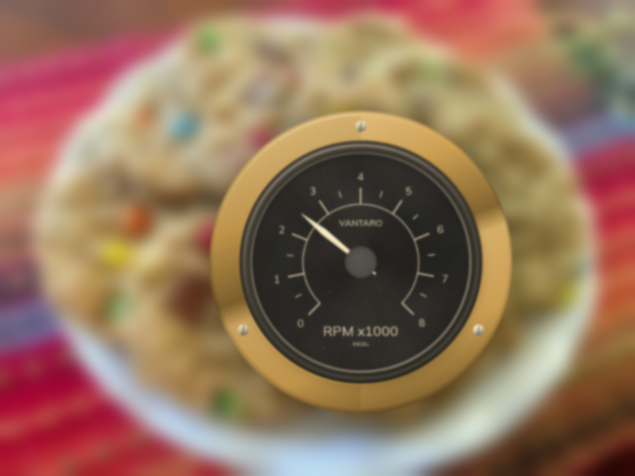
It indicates 2500 rpm
